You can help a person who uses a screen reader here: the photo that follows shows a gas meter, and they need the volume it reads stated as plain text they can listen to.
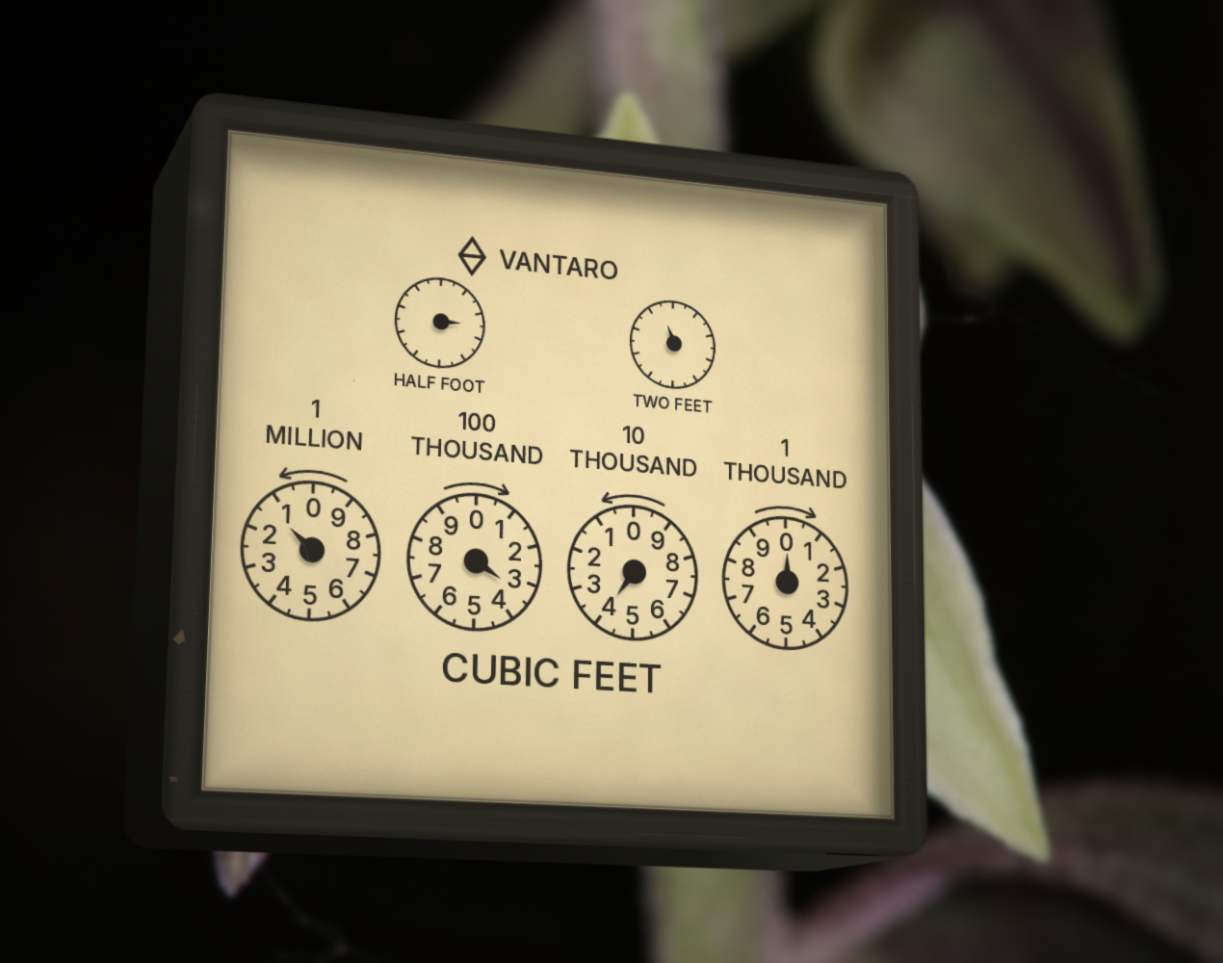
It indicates 134000 ft³
